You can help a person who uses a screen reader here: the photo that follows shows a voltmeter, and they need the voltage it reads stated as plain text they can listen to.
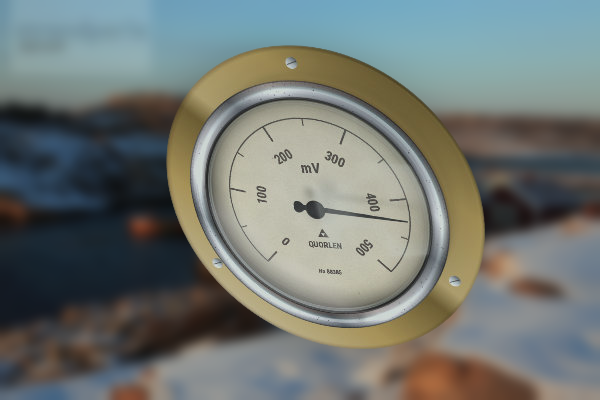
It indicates 425 mV
